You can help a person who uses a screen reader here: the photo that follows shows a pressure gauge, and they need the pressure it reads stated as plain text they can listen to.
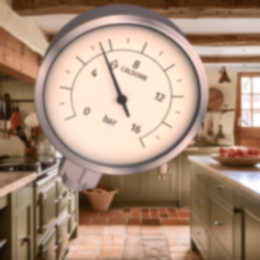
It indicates 5.5 bar
